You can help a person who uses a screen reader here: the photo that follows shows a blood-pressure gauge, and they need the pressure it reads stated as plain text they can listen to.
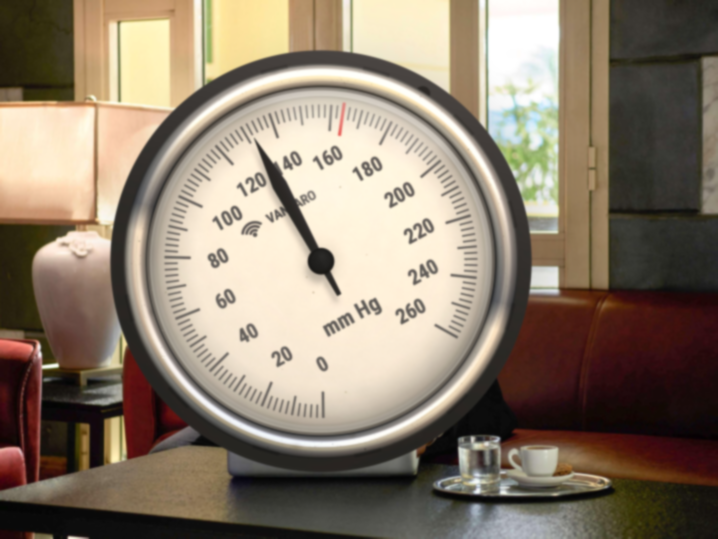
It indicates 132 mmHg
